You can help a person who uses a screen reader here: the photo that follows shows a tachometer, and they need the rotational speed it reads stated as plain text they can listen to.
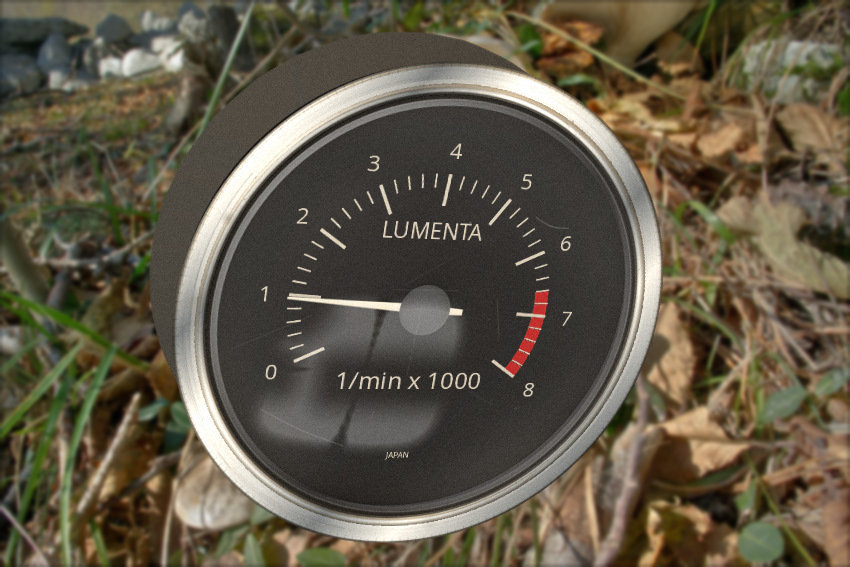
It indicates 1000 rpm
